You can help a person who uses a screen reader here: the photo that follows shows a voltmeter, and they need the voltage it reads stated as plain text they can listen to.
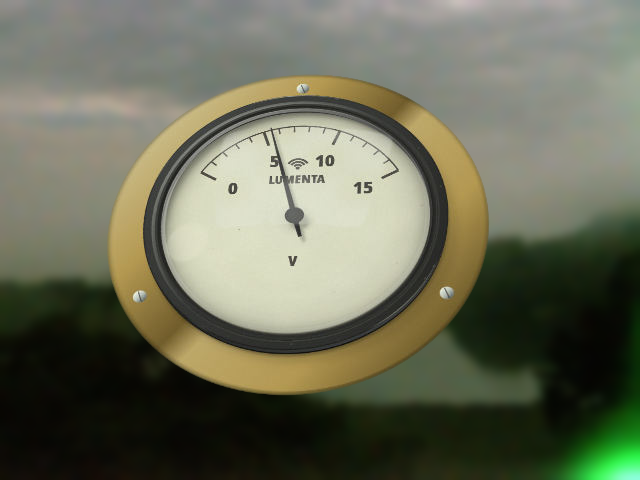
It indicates 5.5 V
